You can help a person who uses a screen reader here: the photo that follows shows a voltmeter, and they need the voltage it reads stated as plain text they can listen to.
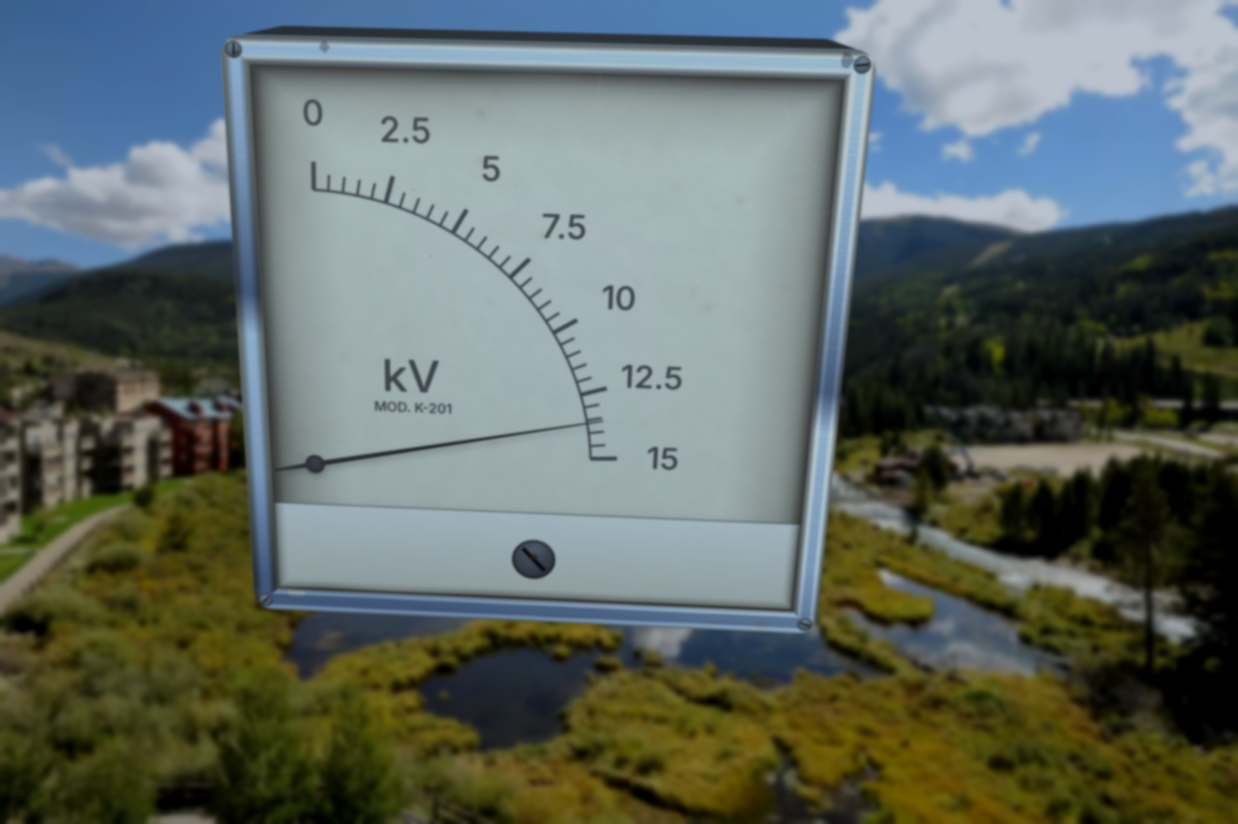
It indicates 13.5 kV
